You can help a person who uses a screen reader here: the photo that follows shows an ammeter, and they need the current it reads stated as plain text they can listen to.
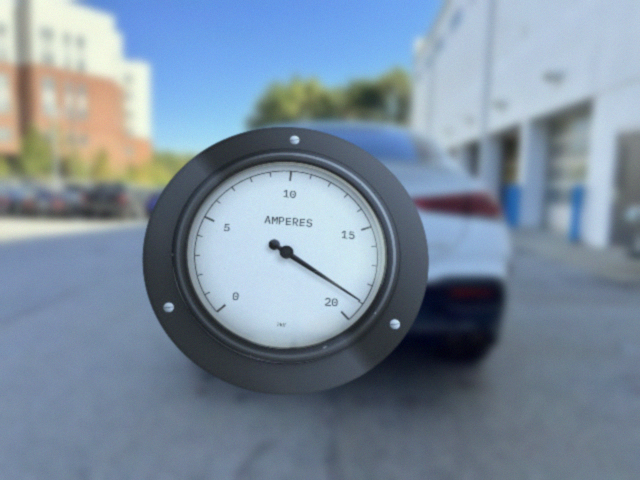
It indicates 19 A
